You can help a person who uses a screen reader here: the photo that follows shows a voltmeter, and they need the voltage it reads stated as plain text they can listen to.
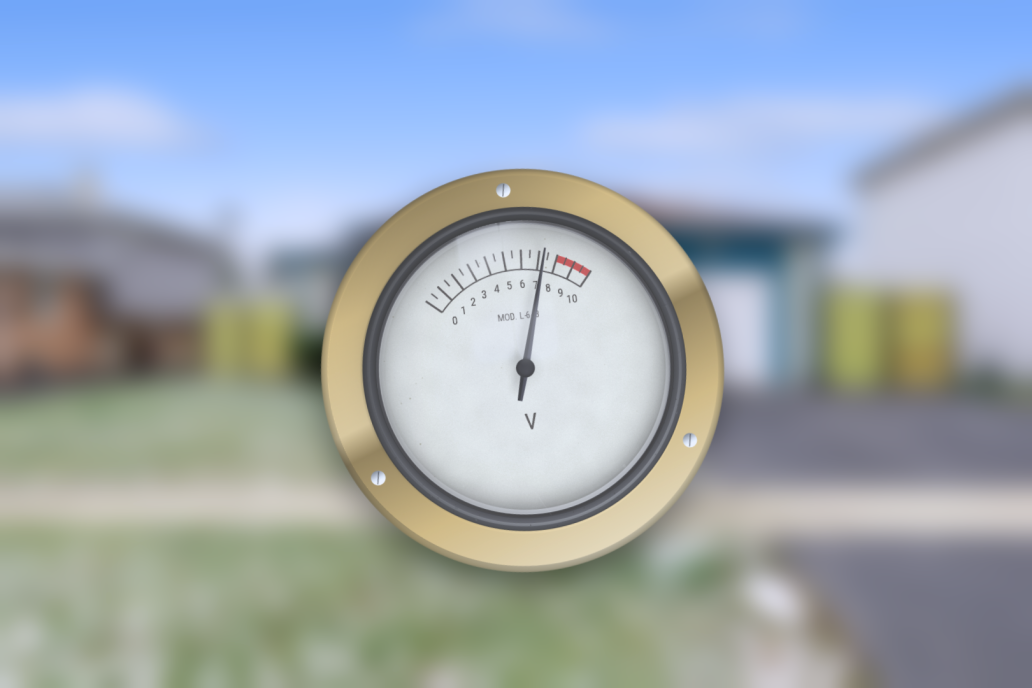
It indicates 7.25 V
